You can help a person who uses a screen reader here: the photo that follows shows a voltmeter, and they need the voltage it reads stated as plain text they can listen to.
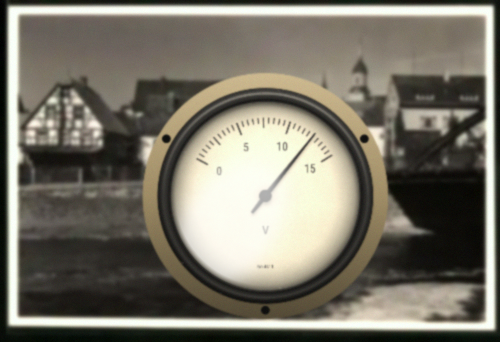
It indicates 12.5 V
